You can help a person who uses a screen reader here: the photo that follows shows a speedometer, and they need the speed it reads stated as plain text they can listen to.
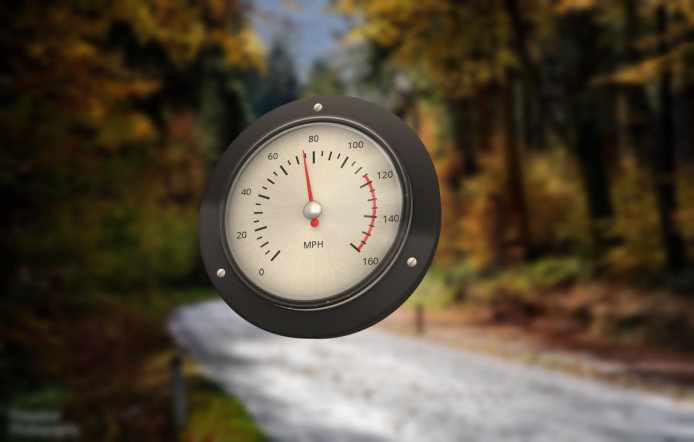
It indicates 75 mph
